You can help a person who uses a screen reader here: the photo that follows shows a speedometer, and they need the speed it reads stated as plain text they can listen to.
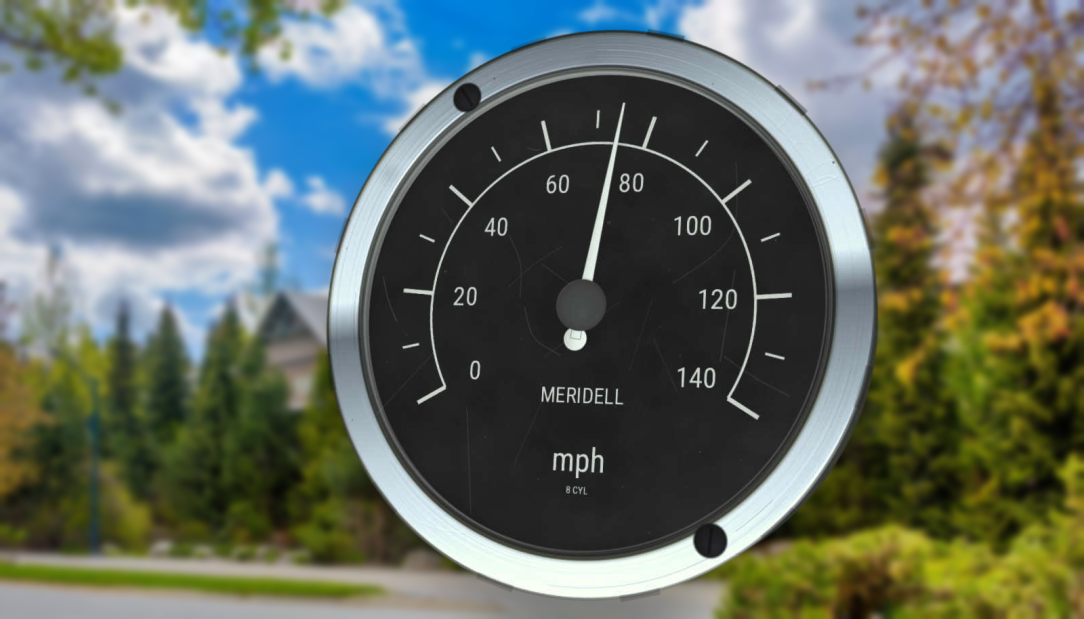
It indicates 75 mph
